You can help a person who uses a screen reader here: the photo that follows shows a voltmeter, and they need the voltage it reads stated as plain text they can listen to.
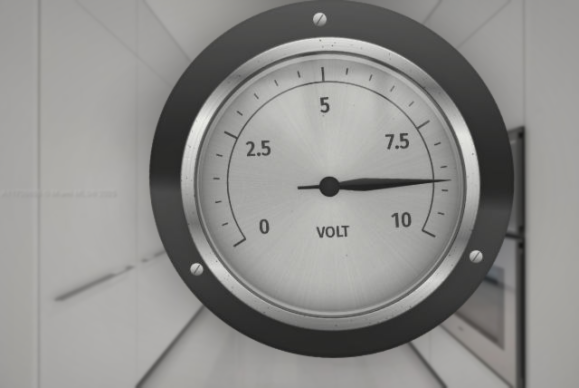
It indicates 8.75 V
